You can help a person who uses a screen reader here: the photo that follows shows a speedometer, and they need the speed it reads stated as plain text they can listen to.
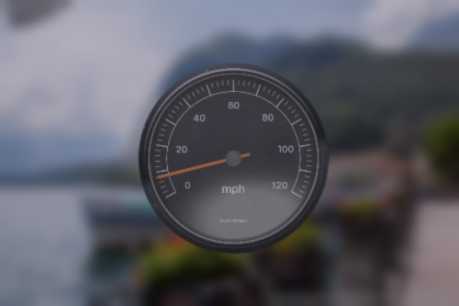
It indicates 8 mph
